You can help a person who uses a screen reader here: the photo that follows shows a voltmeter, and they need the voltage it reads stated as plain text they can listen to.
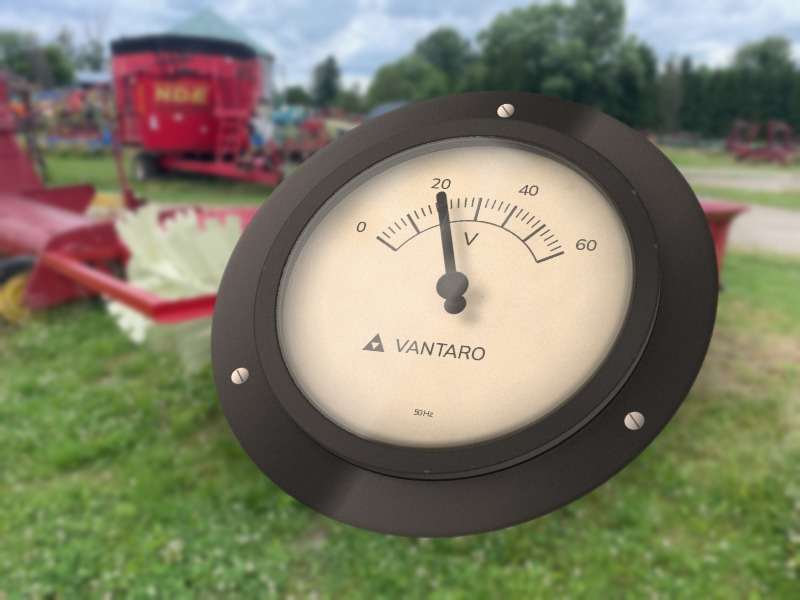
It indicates 20 V
